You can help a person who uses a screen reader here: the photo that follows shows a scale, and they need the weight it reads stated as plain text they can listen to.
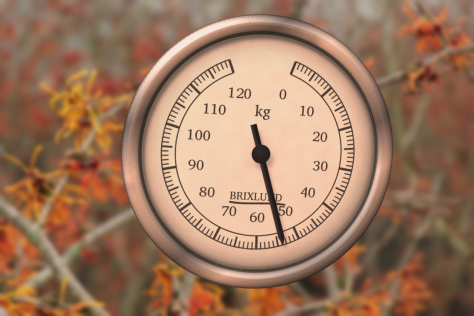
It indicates 54 kg
